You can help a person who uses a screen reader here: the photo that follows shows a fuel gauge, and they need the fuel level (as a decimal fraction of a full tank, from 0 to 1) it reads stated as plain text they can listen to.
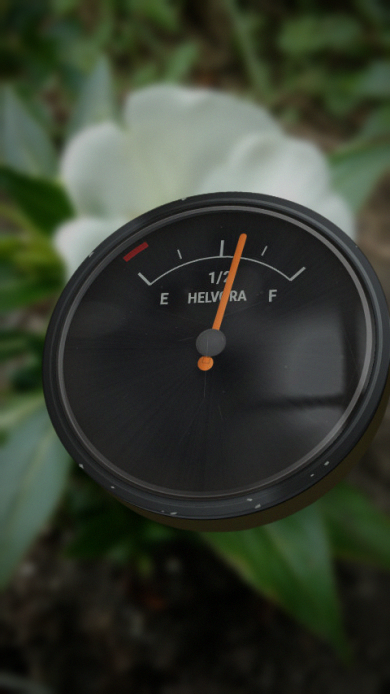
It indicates 0.625
